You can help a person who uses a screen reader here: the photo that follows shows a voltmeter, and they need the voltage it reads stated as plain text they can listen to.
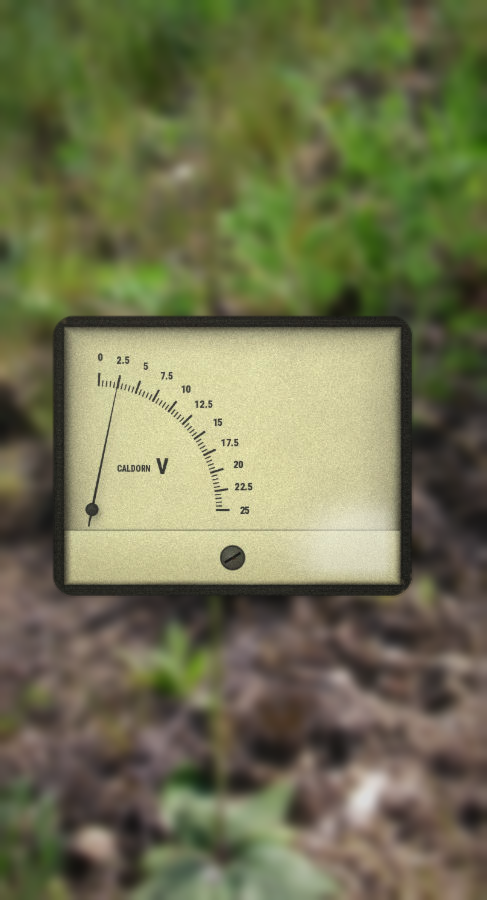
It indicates 2.5 V
